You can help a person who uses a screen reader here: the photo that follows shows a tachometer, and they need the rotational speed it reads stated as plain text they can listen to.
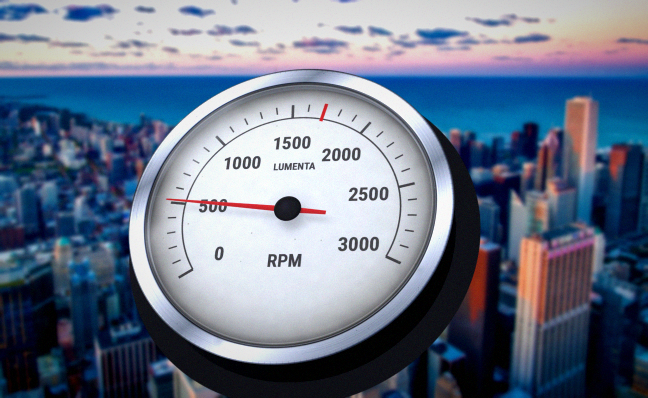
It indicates 500 rpm
